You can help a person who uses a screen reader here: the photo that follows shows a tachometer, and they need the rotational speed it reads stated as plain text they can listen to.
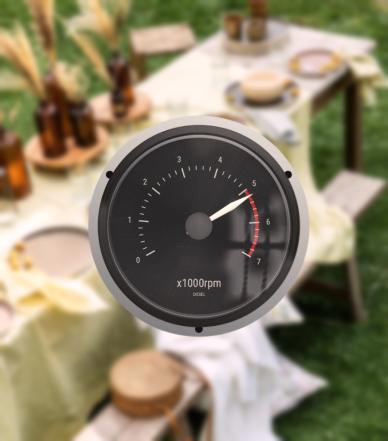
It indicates 5200 rpm
